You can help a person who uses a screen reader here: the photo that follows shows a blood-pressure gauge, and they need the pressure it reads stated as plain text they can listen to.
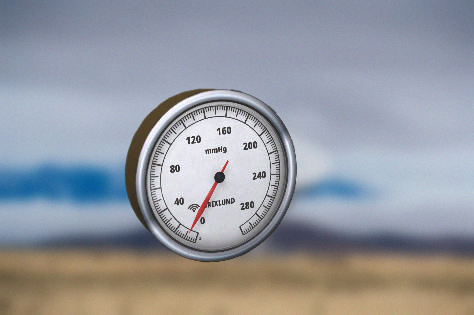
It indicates 10 mmHg
